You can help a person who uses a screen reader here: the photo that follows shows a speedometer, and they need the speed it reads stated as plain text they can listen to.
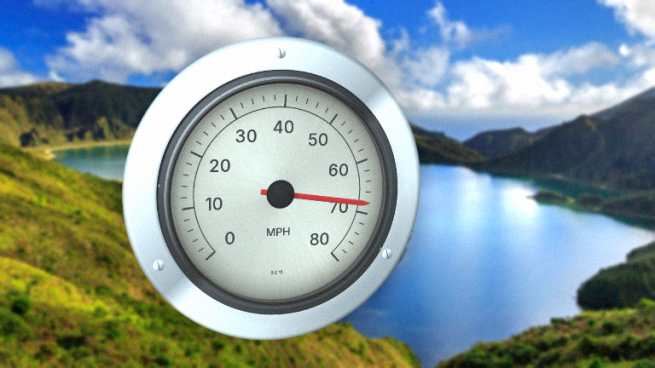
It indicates 68 mph
